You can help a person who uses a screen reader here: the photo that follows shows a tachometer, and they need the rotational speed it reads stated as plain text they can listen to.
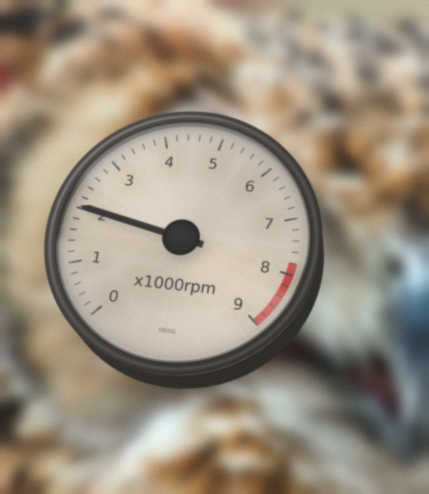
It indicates 2000 rpm
